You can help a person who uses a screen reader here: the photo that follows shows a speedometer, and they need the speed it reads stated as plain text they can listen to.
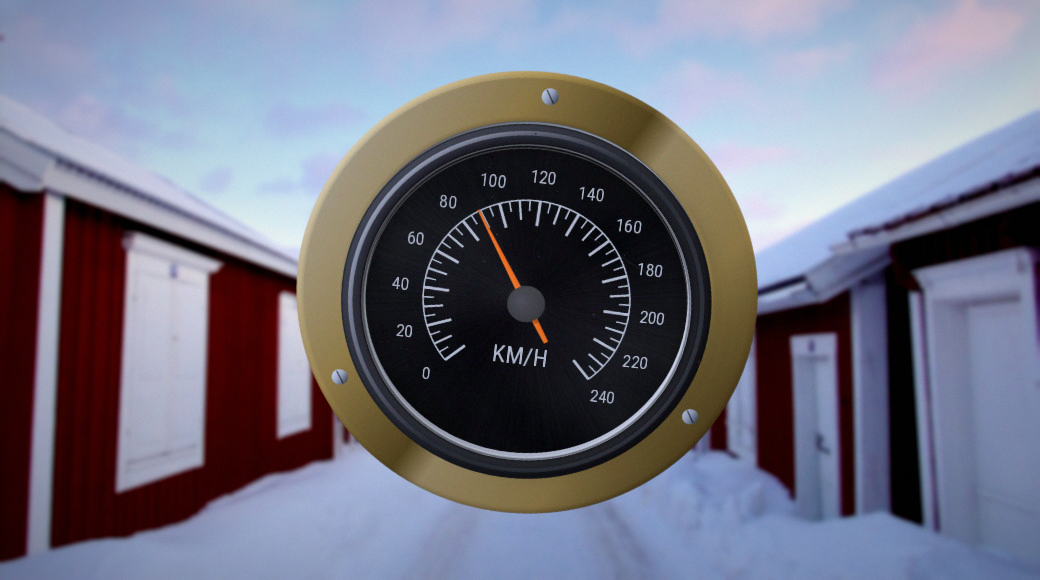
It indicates 90 km/h
